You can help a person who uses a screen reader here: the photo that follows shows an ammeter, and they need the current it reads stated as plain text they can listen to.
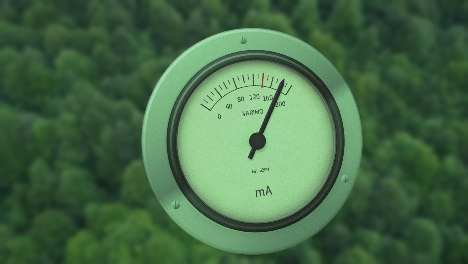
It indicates 180 mA
